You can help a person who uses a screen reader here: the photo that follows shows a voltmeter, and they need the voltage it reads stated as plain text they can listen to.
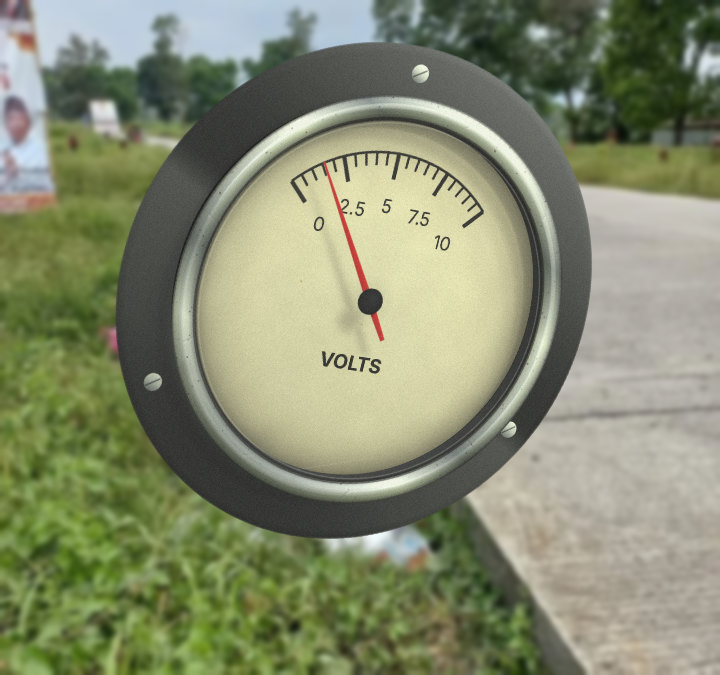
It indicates 1.5 V
